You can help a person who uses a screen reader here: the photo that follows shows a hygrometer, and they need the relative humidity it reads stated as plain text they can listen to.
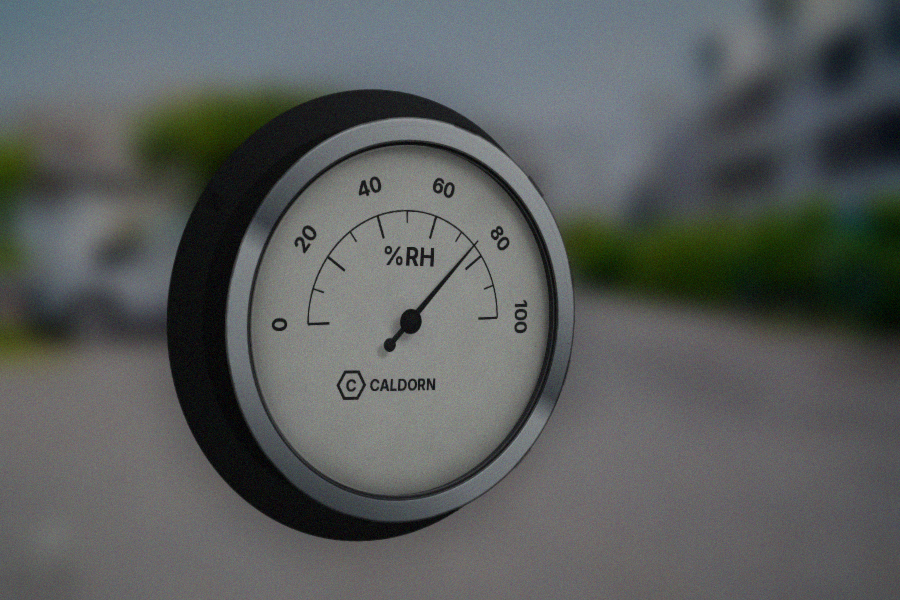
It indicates 75 %
